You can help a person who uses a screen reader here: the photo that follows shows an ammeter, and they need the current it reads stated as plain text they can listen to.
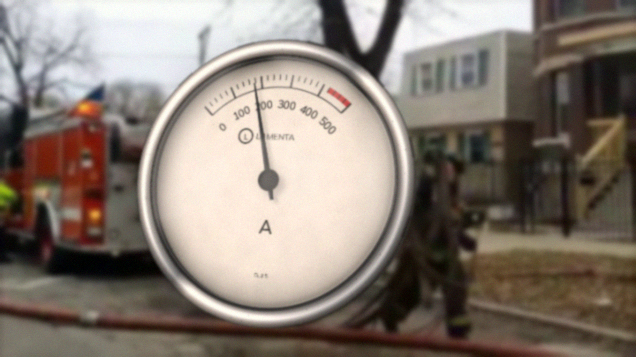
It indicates 180 A
